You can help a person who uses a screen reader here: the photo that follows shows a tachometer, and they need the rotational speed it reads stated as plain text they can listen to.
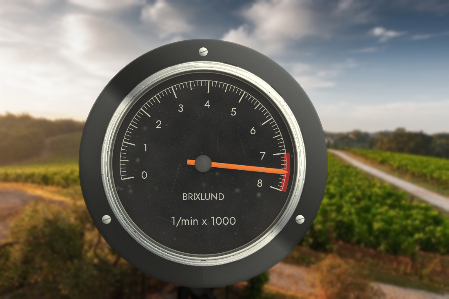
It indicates 7500 rpm
